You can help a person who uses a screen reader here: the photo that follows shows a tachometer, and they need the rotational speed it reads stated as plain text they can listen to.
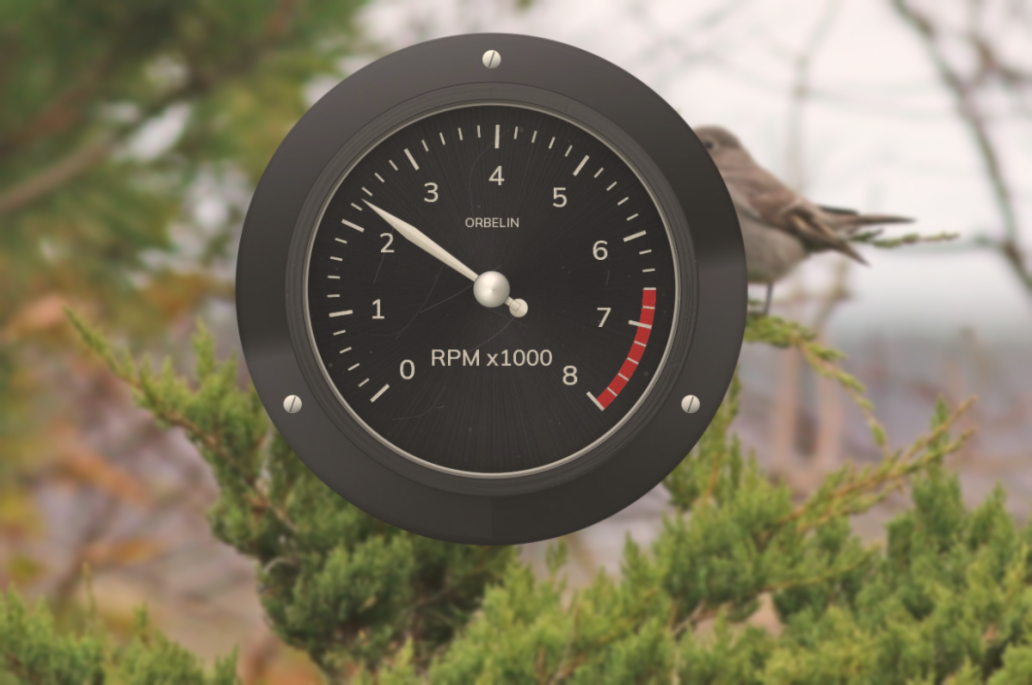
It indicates 2300 rpm
